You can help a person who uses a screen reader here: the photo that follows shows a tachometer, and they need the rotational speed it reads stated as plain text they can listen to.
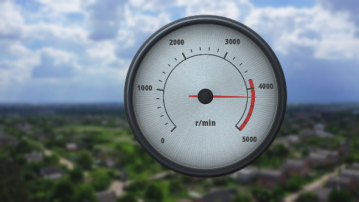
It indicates 4200 rpm
